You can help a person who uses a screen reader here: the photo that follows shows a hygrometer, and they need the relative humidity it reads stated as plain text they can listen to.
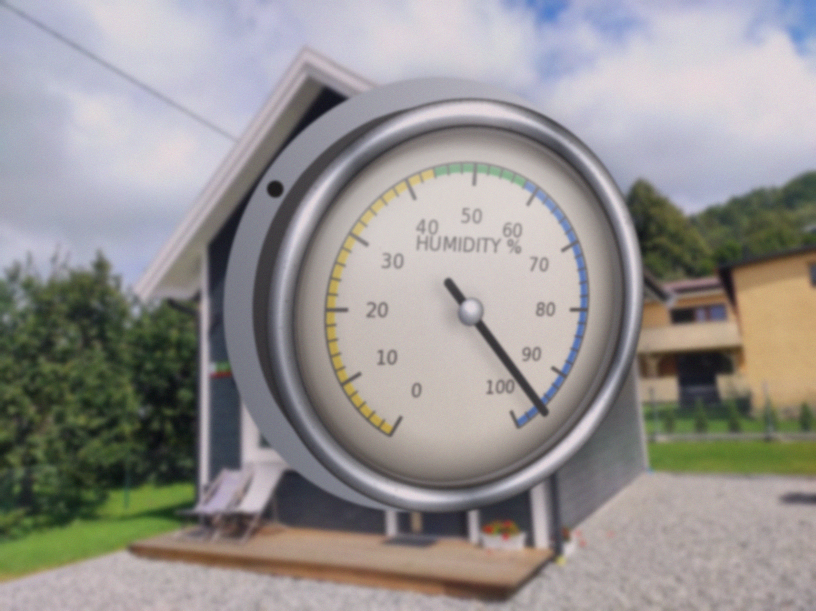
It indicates 96 %
